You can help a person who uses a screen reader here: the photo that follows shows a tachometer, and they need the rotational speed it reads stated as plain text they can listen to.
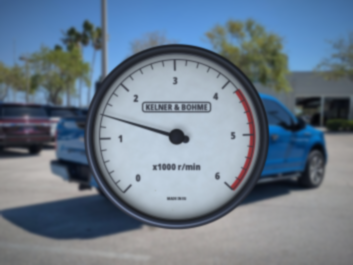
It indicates 1400 rpm
